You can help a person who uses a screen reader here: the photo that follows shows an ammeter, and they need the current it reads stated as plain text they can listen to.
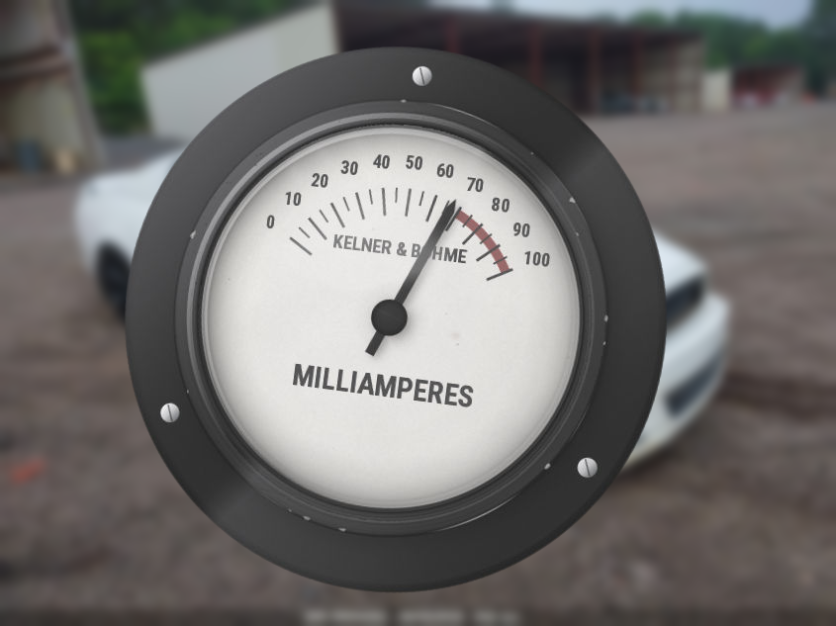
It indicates 67.5 mA
